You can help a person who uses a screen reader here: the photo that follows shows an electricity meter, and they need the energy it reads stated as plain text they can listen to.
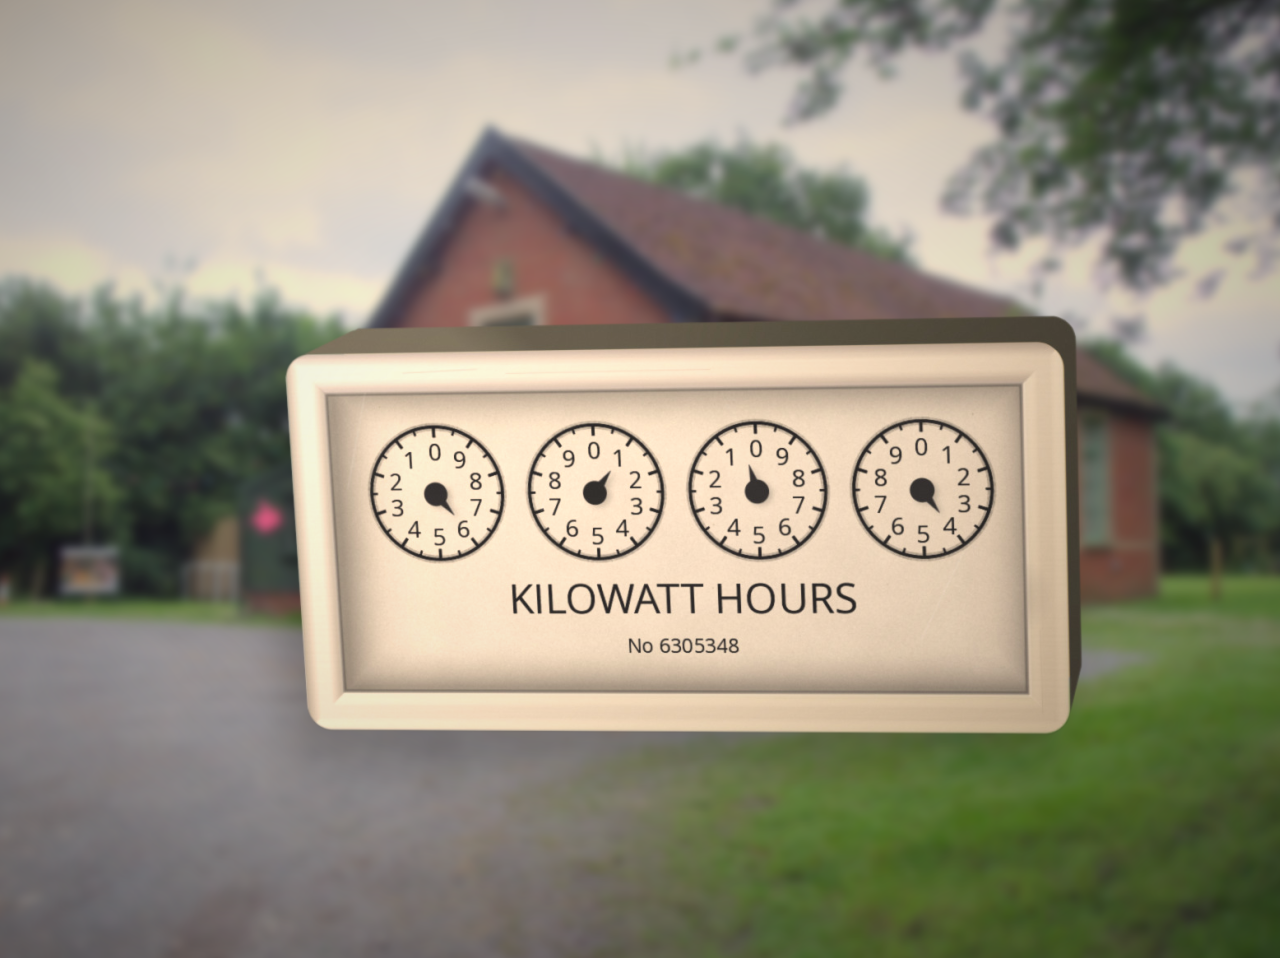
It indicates 6104 kWh
